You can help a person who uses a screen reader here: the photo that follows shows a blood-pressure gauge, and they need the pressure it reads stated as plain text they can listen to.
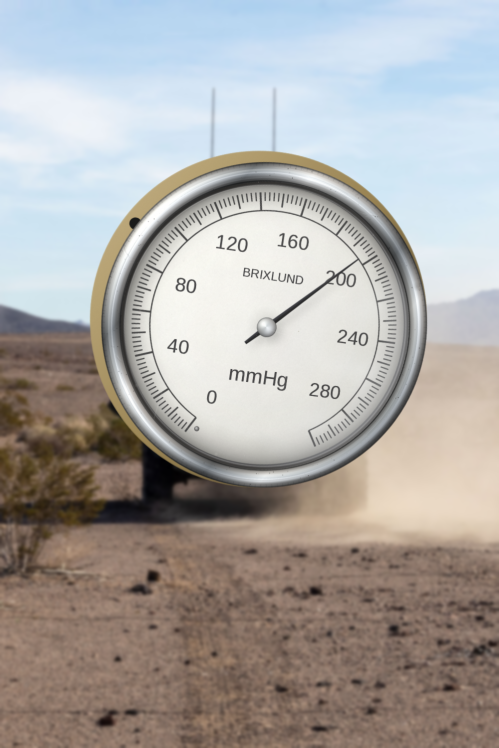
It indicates 196 mmHg
